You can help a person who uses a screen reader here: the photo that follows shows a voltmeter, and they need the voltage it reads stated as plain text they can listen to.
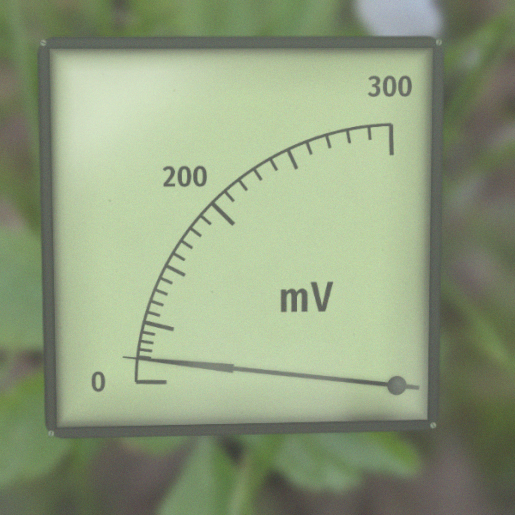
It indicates 60 mV
